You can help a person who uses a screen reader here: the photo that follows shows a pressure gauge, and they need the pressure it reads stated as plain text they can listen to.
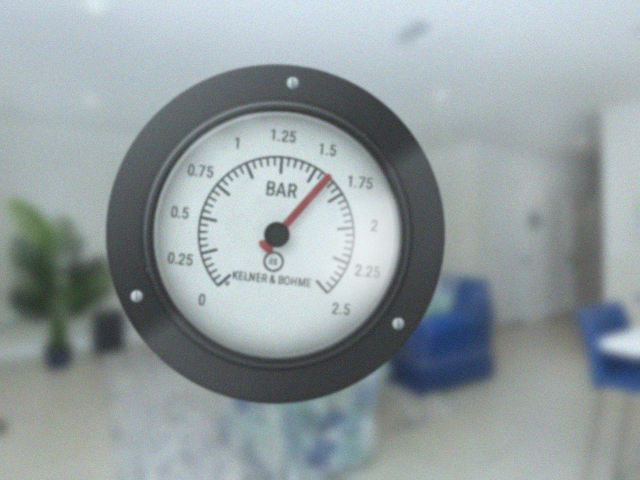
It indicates 1.6 bar
